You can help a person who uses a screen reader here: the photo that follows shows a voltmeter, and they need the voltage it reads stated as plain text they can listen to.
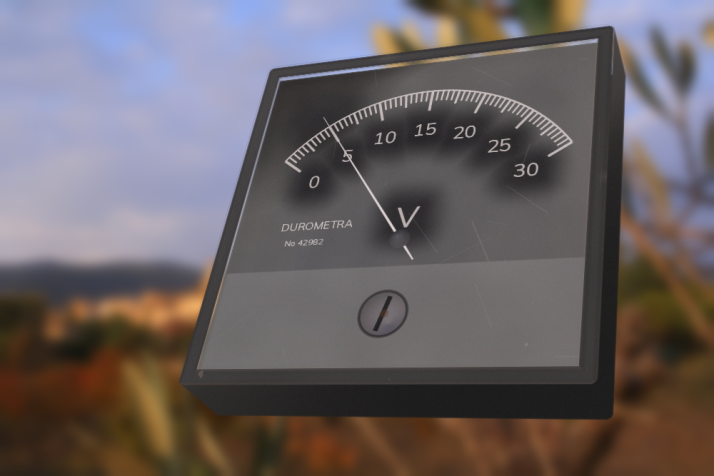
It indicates 5 V
